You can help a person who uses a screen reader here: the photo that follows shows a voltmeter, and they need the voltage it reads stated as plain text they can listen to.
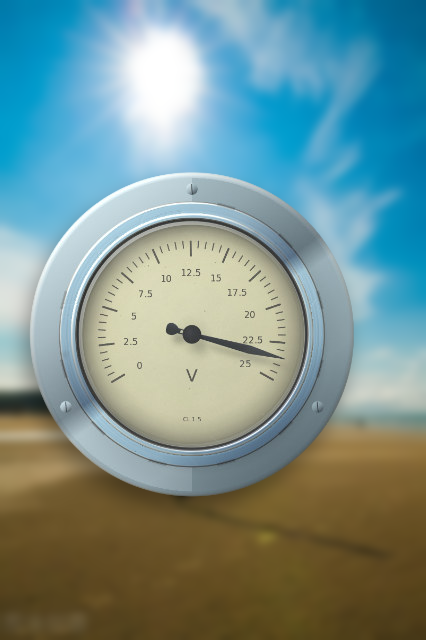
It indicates 23.5 V
